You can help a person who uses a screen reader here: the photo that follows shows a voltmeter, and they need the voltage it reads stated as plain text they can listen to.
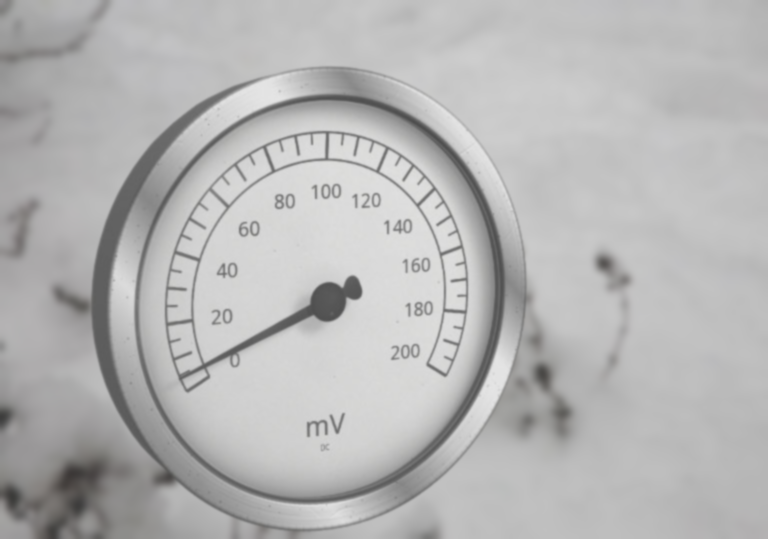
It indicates 5 mV
